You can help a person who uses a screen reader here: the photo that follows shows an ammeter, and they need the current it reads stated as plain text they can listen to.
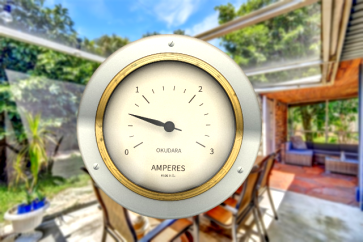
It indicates 0.6 A
